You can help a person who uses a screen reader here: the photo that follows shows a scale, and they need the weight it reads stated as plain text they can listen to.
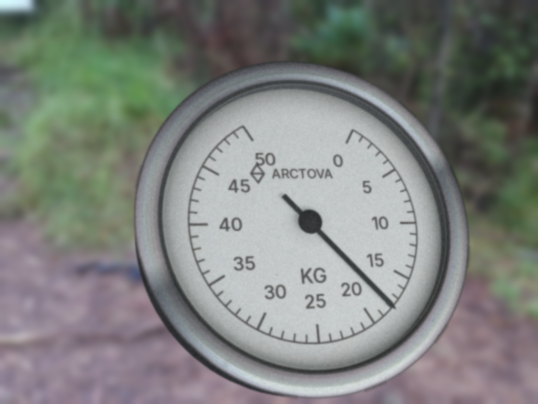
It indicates 18 kg
